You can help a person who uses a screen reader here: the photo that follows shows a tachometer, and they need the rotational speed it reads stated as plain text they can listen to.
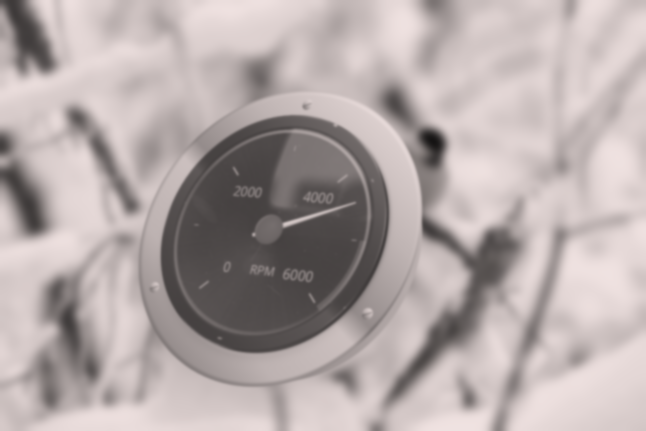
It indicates 4500 rpm
